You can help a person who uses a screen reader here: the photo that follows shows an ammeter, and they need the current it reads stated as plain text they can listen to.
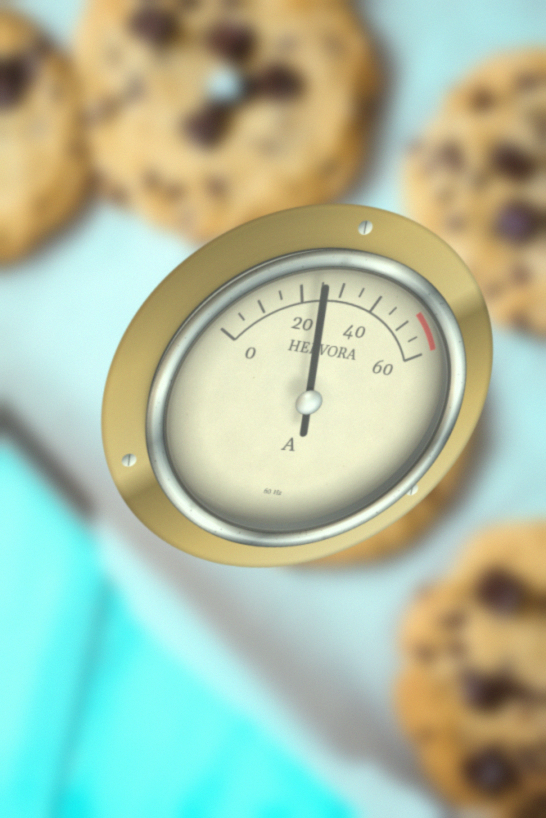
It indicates 25 A
